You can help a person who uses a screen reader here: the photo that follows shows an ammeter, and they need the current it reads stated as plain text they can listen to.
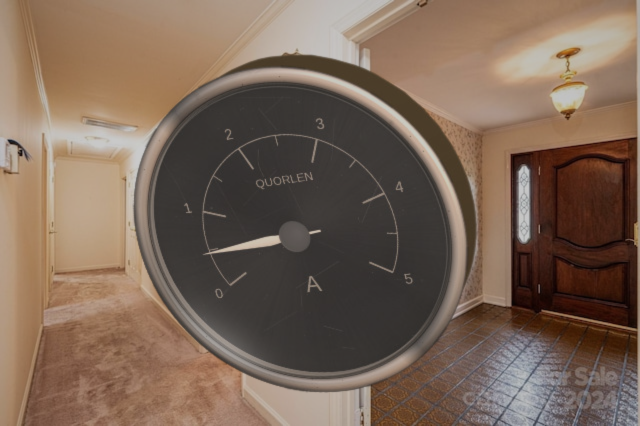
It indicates 0.5 A
